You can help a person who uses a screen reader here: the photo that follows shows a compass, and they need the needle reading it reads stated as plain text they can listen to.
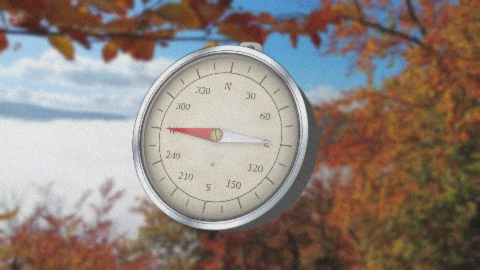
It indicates 270 °
